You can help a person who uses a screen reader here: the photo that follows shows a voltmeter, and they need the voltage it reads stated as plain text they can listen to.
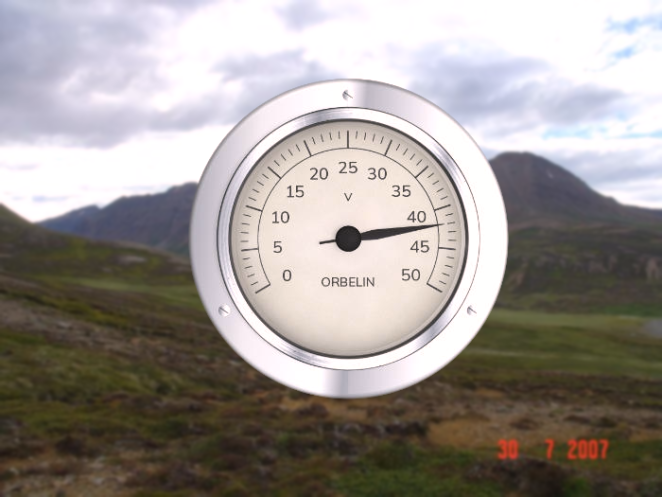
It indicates 42 V
